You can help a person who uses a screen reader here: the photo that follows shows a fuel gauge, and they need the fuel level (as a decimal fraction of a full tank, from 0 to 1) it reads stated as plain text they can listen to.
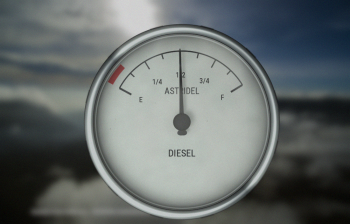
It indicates 0.5
